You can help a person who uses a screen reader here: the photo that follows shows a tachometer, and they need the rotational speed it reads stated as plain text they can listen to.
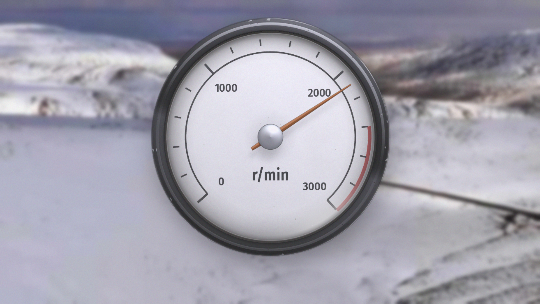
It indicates 2100 rpm
